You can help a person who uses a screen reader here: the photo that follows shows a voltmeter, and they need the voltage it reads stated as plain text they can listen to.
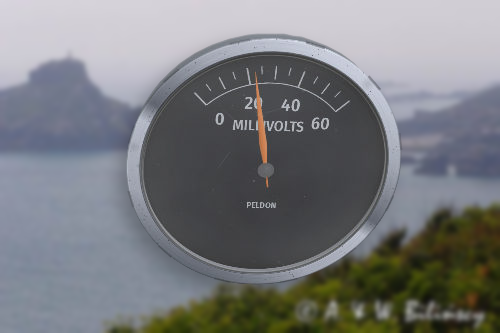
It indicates 22.5 mV
